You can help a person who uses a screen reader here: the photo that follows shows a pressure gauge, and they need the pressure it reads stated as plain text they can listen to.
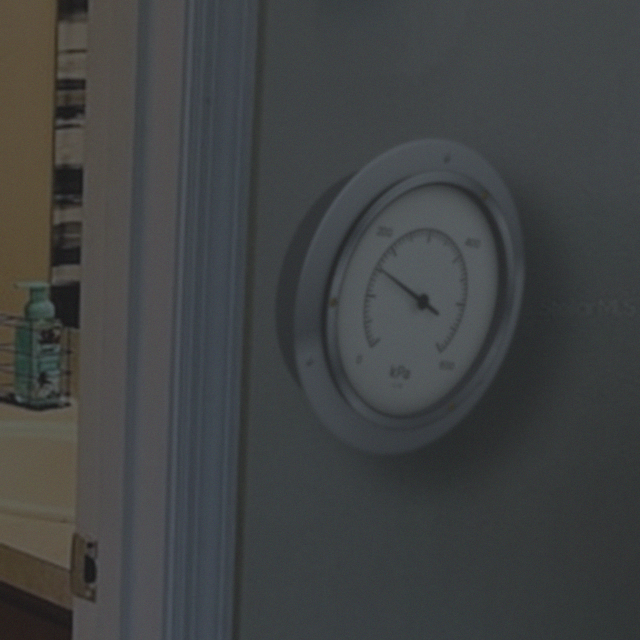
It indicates 150 kPa
